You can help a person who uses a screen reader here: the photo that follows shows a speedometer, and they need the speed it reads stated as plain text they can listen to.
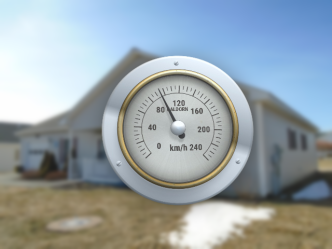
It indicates 95 km/h
